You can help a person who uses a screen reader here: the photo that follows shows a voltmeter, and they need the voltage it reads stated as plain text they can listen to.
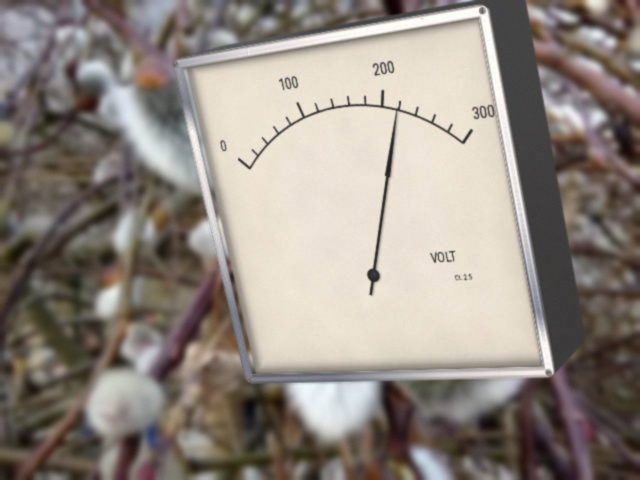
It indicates 220 V
